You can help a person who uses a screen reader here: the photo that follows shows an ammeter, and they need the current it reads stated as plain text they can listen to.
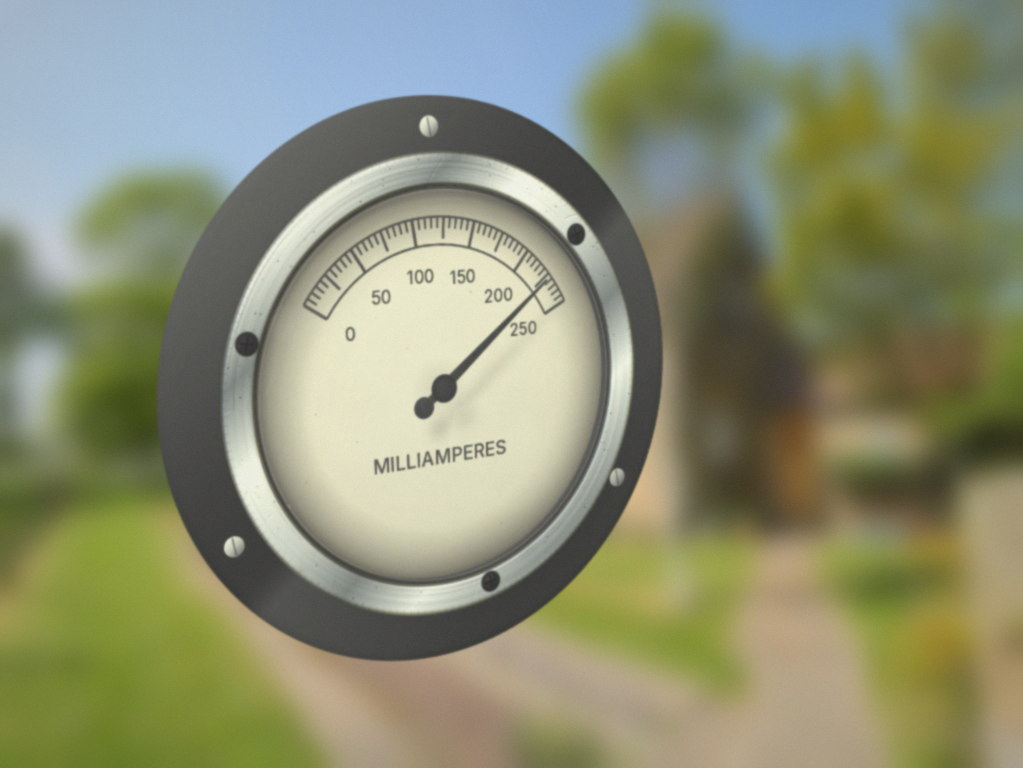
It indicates 225 mA
